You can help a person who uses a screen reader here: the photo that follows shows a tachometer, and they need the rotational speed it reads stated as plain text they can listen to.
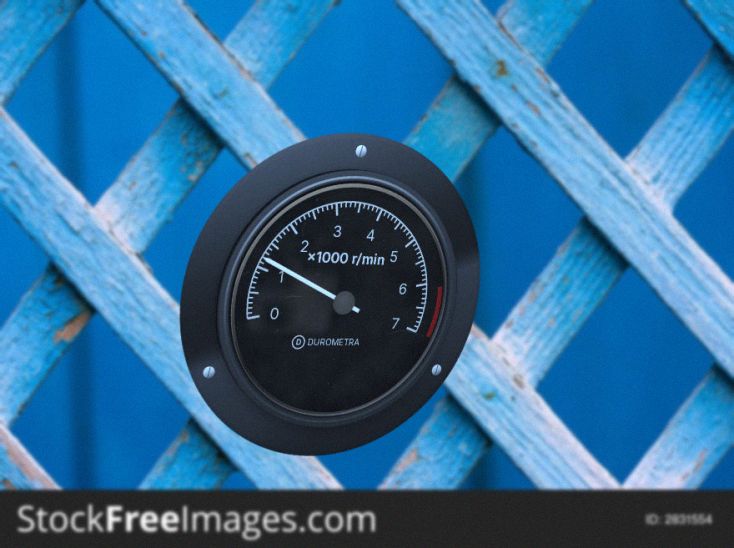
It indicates 1200 rpm
